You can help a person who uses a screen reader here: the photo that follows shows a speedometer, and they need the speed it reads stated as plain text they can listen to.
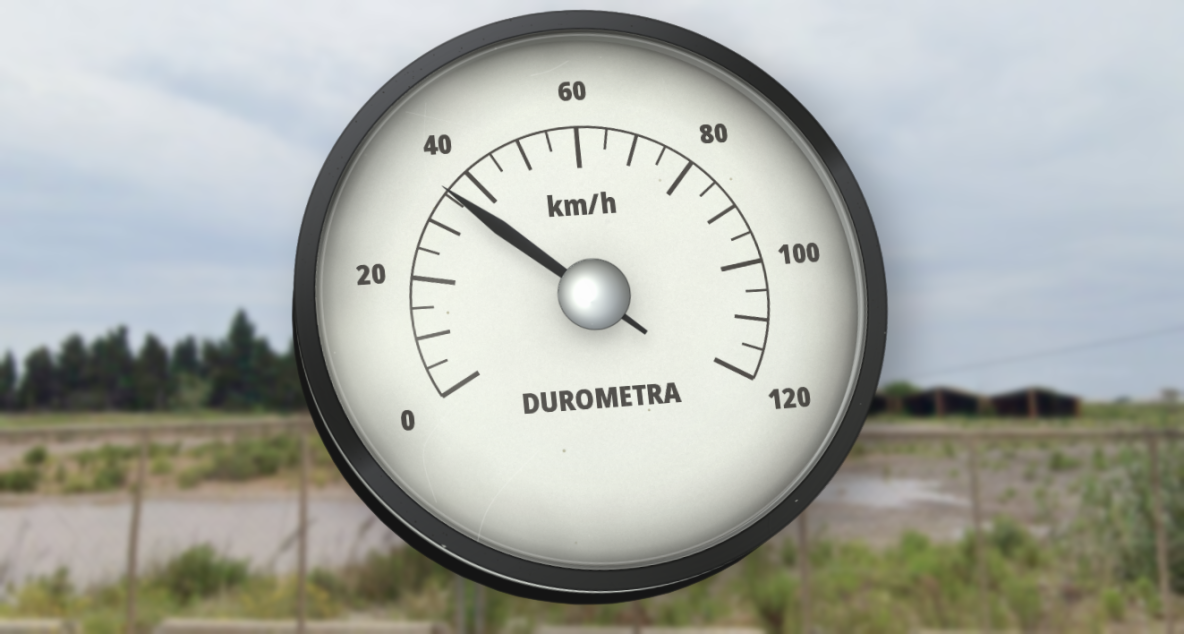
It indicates 35 km/h
